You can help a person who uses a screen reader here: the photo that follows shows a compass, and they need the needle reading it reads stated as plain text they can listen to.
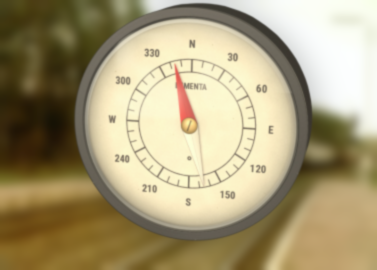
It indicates 345 °
